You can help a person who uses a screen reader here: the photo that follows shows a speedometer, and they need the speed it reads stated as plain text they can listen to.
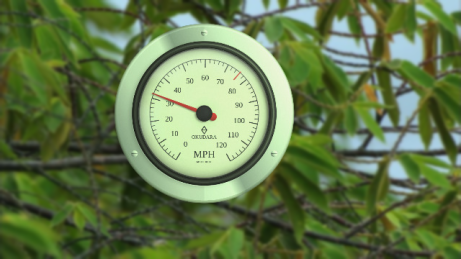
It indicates 32 mph
